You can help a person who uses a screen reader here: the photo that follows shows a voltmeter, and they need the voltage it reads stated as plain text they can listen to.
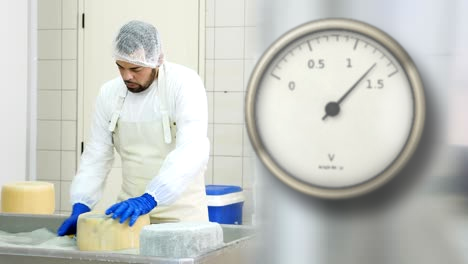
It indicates 1.3 V
